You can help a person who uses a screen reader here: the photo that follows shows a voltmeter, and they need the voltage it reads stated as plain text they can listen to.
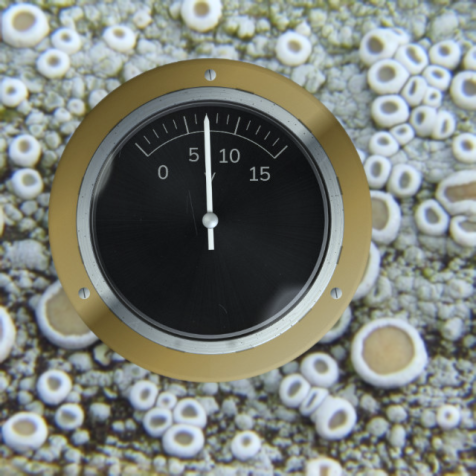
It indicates 7 V
